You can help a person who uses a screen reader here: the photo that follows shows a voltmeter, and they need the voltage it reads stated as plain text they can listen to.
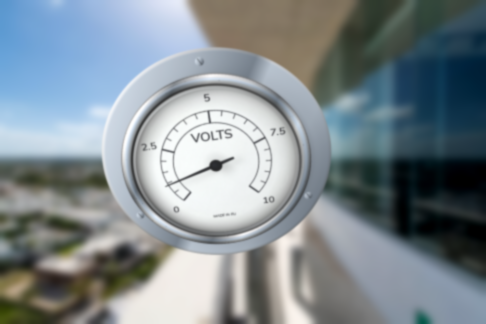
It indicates 1 V
